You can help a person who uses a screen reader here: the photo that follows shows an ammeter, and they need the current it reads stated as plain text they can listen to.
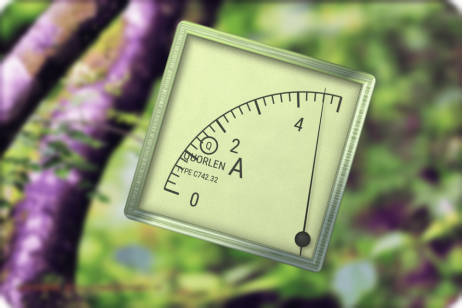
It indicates 4.6 A
